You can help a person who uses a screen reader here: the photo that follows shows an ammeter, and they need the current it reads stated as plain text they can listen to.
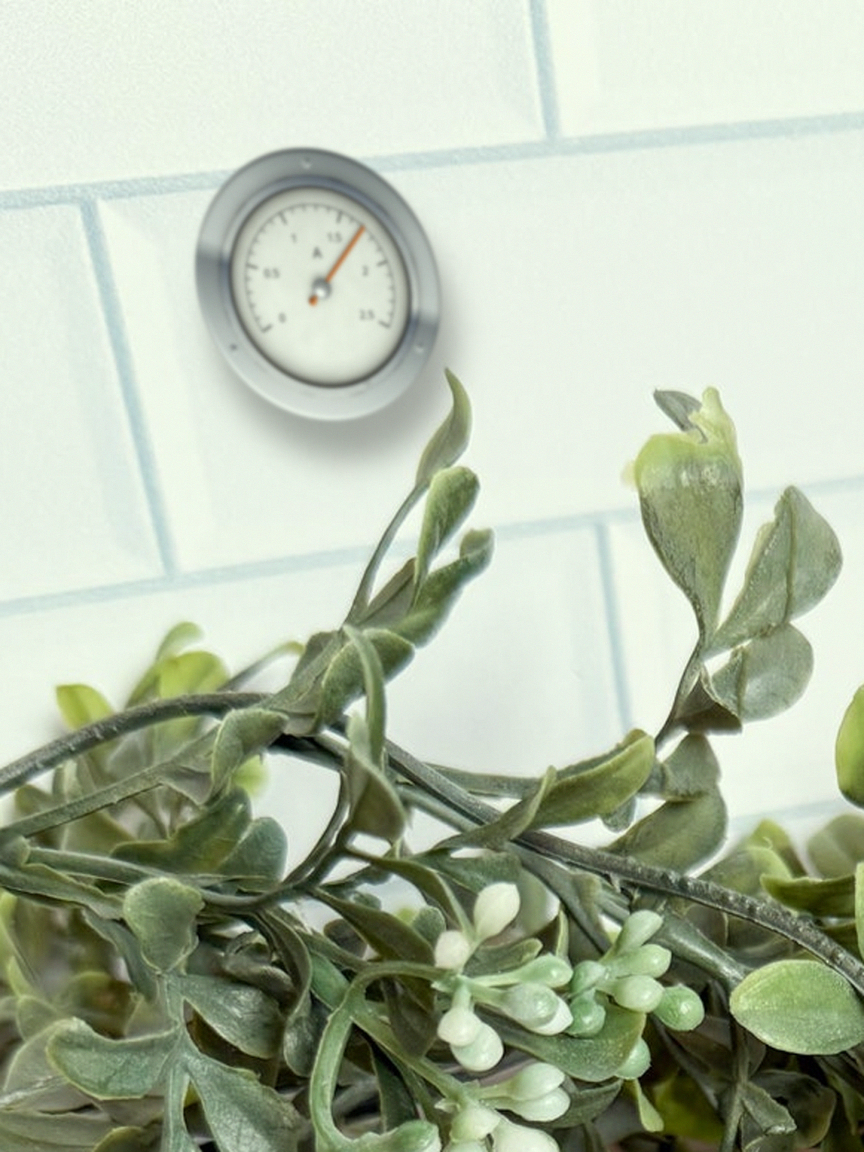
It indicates 1.7 A
